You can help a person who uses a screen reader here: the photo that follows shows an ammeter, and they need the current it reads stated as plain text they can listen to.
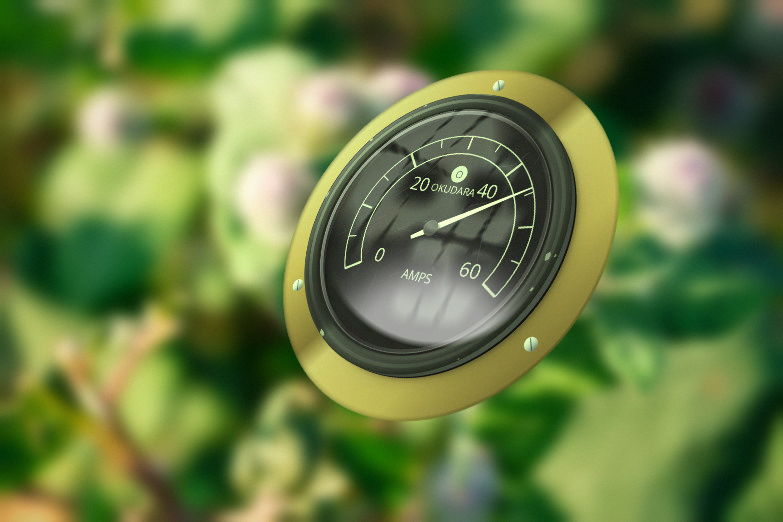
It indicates 45 A
